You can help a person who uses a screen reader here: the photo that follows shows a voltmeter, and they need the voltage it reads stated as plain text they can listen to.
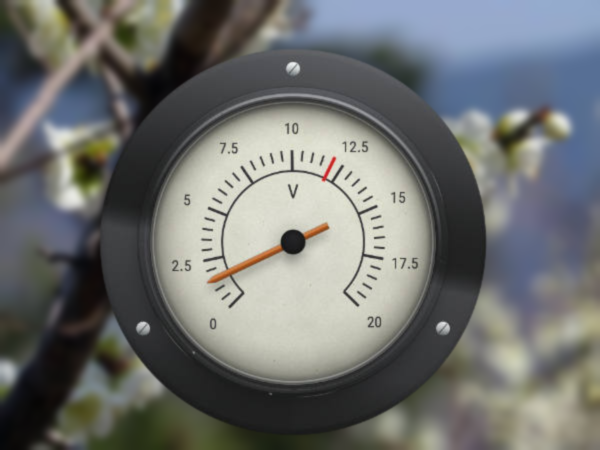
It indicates 1.5 V
